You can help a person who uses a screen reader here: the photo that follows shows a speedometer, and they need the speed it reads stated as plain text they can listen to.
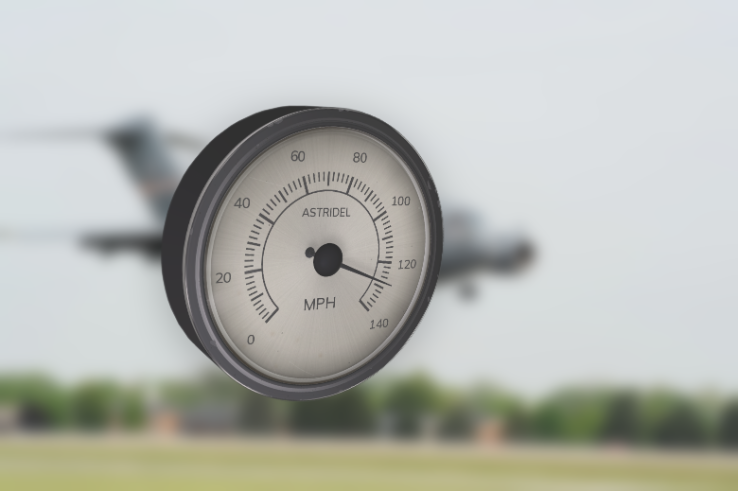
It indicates 128 mph
